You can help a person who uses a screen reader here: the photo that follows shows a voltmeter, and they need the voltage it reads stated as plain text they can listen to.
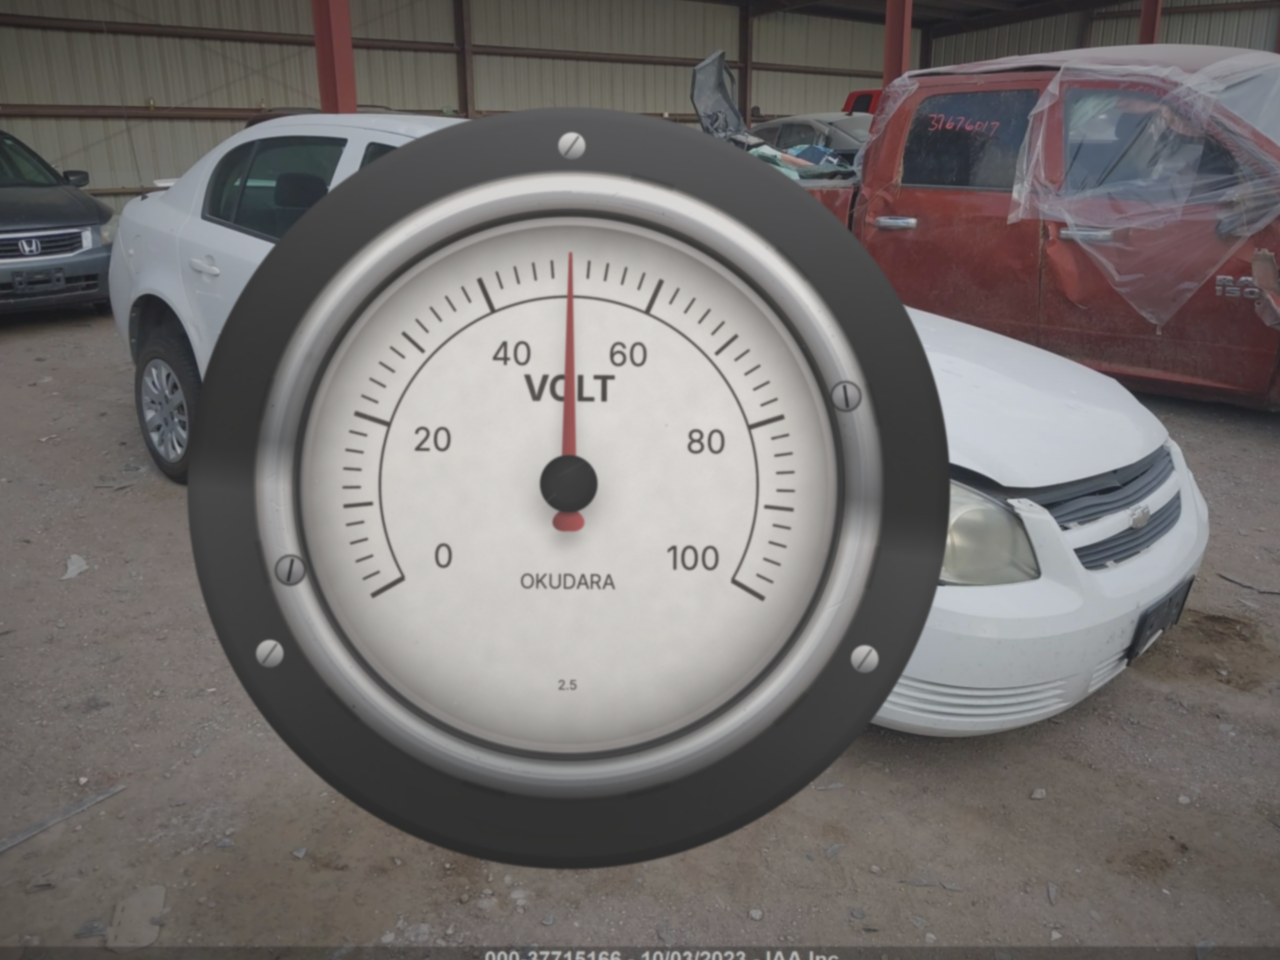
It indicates 50 V
